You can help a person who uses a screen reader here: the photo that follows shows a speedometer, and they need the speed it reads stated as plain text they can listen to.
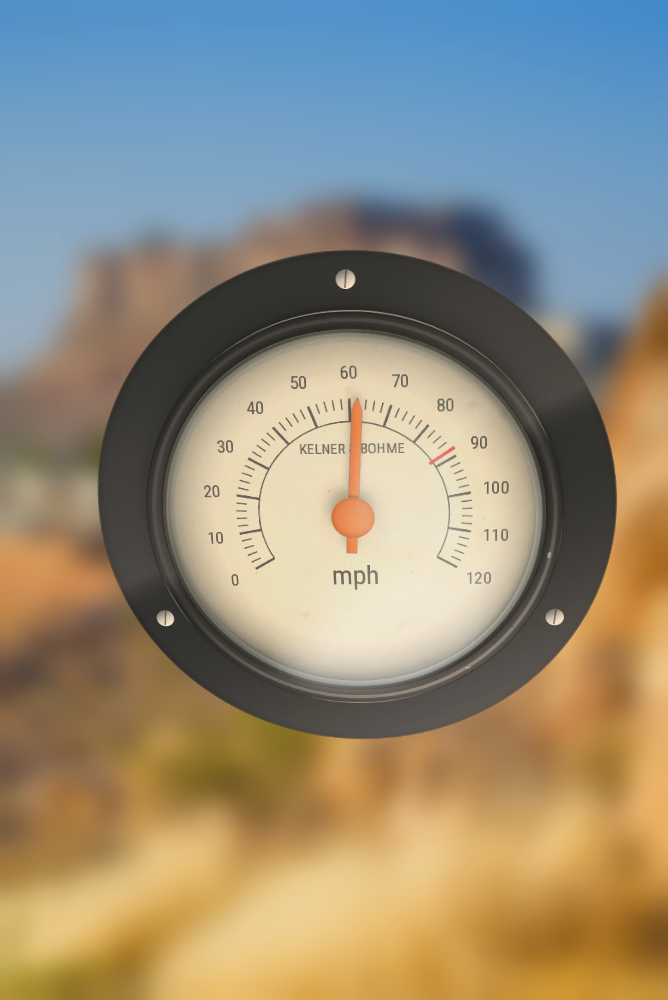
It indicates 62 mph
